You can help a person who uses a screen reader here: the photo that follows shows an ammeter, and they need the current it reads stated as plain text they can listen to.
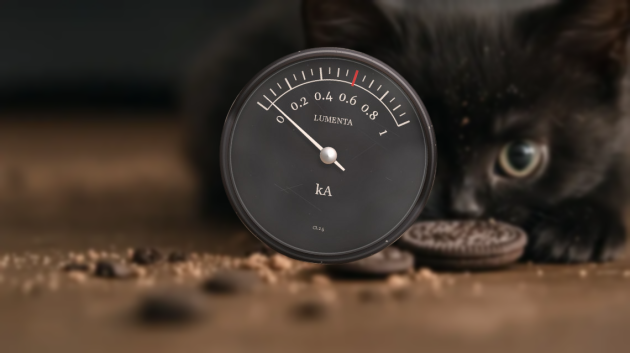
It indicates 0.05 kA
